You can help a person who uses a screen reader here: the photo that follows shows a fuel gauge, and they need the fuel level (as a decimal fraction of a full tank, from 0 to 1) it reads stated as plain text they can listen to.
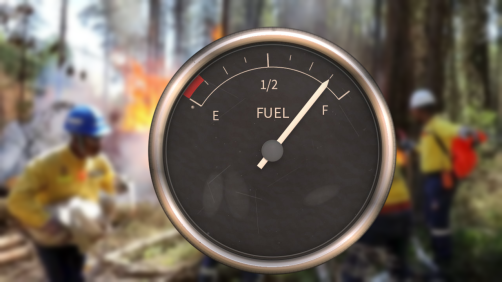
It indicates 0.875
